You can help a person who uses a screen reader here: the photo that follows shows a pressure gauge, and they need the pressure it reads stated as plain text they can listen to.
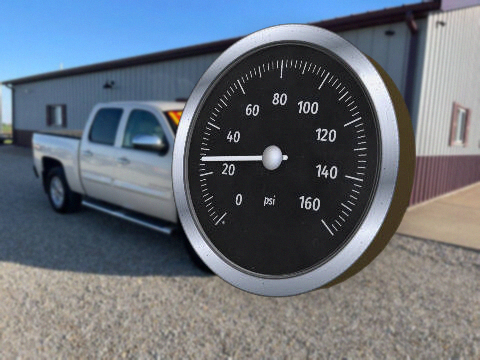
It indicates 26 psi
